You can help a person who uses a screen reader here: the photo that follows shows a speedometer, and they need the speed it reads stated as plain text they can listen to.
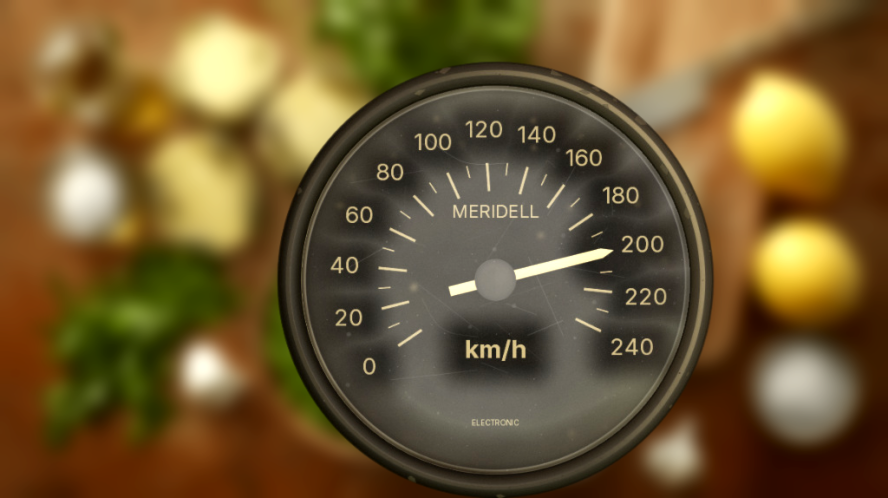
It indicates 200 km/h
